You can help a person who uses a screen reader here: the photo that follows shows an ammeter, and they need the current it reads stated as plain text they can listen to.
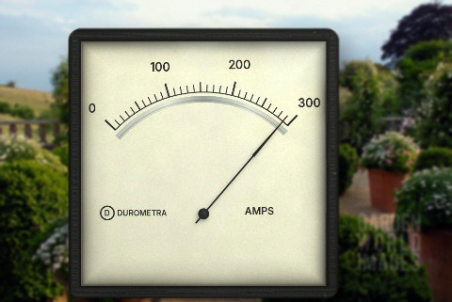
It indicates 290 A
